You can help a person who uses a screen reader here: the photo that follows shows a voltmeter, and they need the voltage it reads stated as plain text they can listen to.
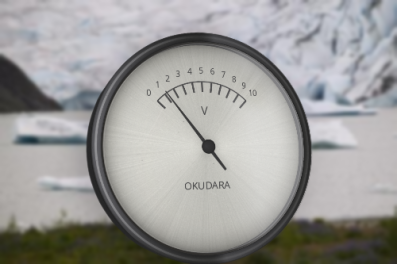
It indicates 1 V
